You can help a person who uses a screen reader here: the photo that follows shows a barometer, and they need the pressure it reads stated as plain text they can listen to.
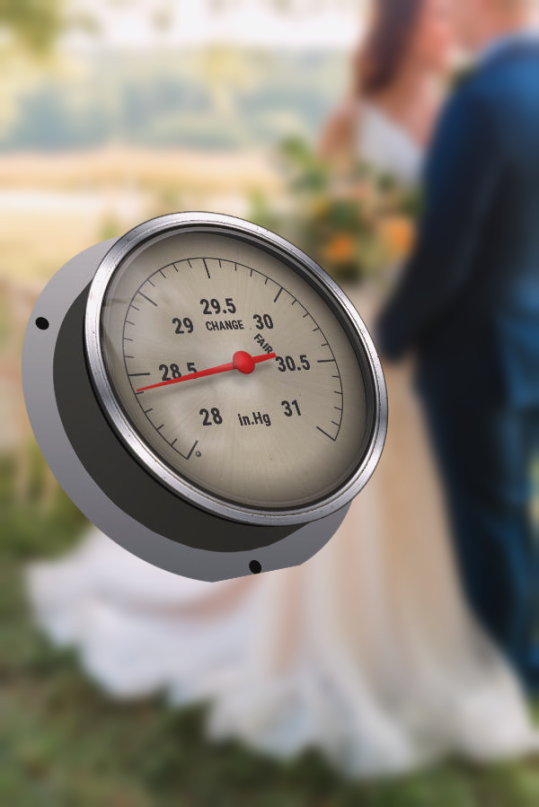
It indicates 28.4 inHg
